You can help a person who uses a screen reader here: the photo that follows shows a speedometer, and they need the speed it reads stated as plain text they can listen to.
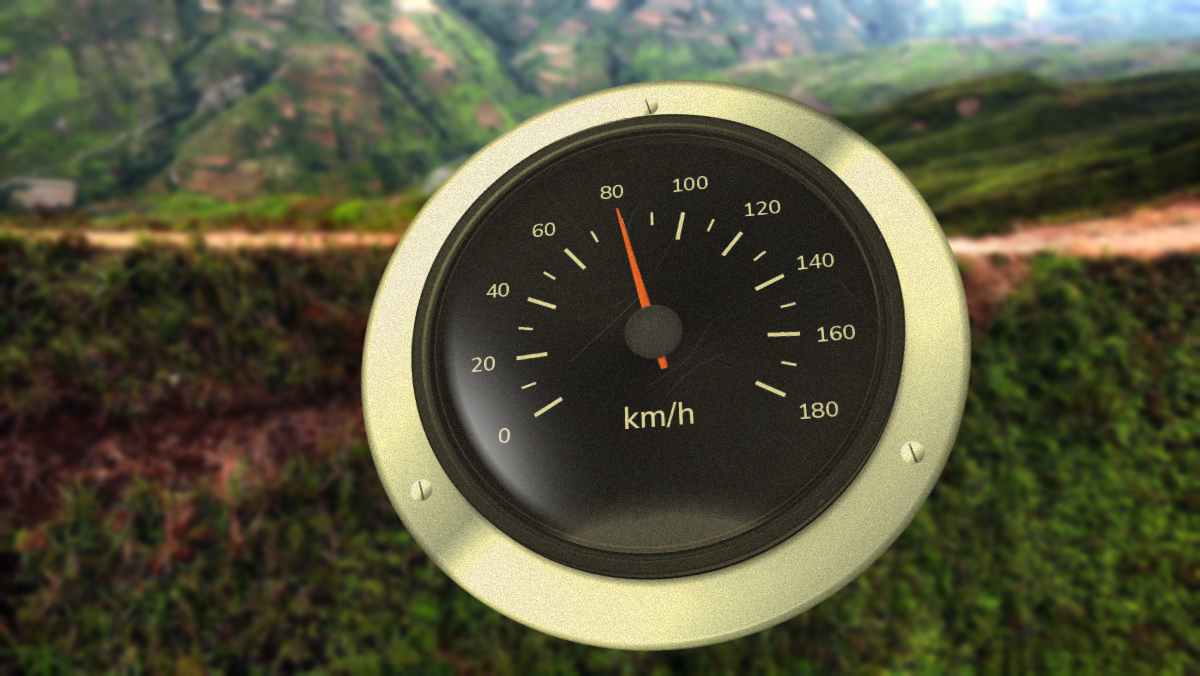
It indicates 80 km/h
